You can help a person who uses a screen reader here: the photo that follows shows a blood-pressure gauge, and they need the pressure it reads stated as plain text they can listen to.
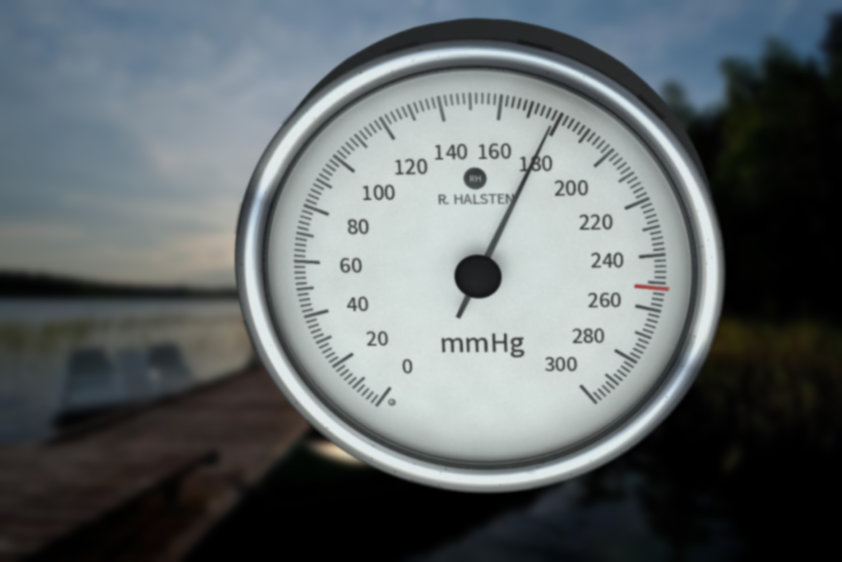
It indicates 178 mmHg
